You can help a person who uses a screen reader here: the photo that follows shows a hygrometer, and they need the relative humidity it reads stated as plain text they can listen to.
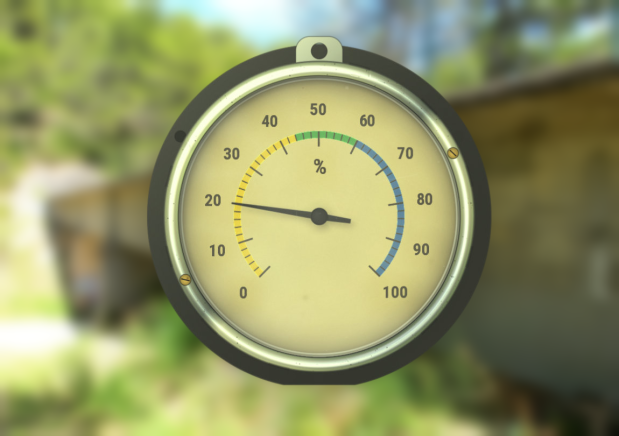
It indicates 20 %
